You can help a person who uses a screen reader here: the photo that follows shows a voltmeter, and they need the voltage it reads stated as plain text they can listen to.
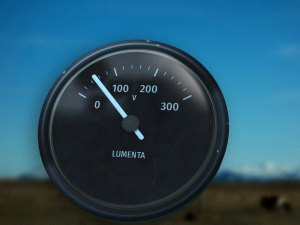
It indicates 50 V
